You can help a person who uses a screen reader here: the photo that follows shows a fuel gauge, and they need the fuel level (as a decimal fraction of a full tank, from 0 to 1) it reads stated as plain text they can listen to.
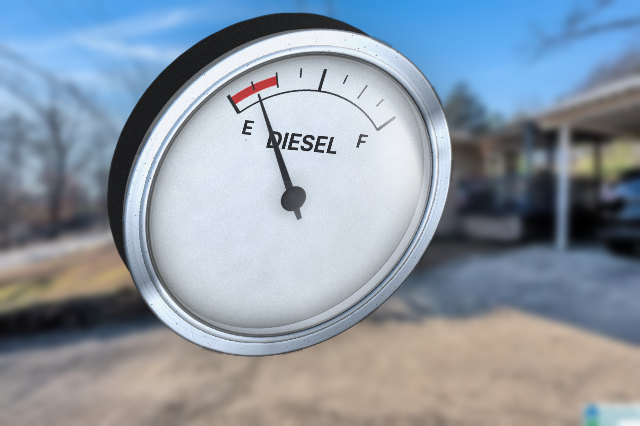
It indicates 0.125
